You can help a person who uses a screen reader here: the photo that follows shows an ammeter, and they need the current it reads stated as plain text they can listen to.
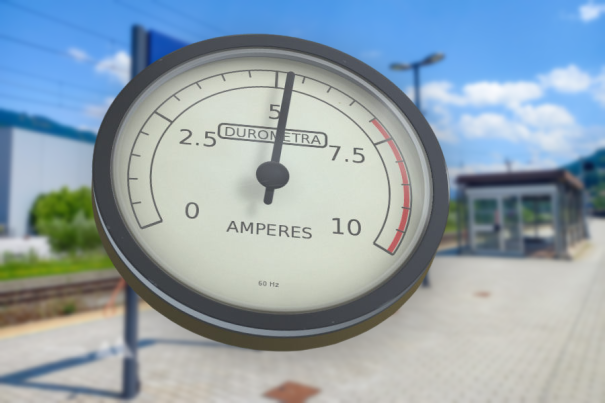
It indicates 5.25 A
